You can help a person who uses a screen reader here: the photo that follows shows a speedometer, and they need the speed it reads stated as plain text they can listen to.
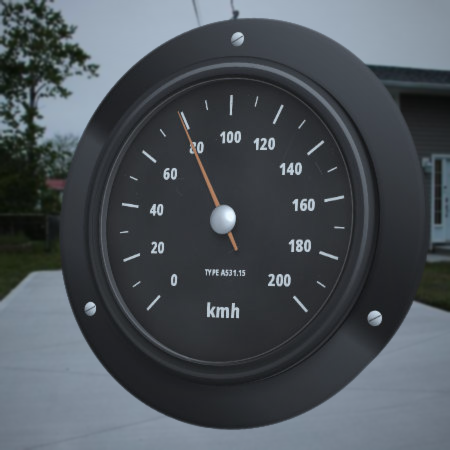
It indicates 80 km/h
